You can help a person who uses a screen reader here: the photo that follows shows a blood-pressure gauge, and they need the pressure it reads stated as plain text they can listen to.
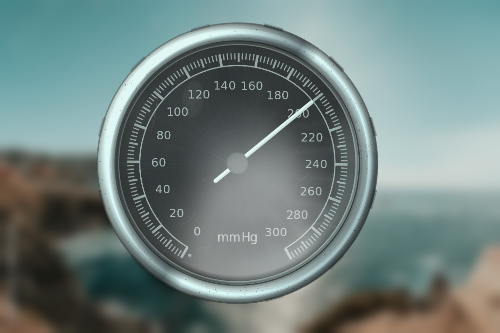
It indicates 200 mmHg
